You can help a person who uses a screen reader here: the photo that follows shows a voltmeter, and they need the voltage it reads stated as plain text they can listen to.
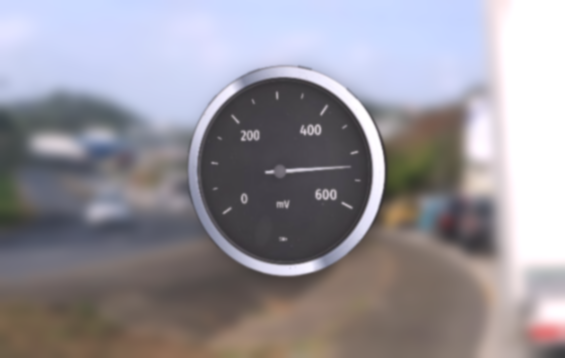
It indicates 525 mV
